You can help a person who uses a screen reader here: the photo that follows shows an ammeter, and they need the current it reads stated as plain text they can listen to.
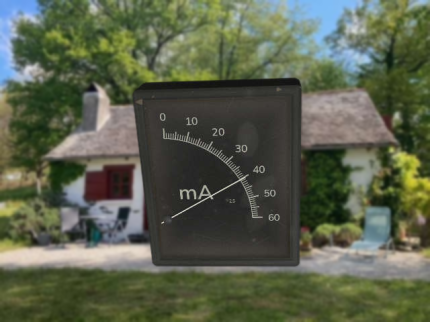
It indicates 40 mA
